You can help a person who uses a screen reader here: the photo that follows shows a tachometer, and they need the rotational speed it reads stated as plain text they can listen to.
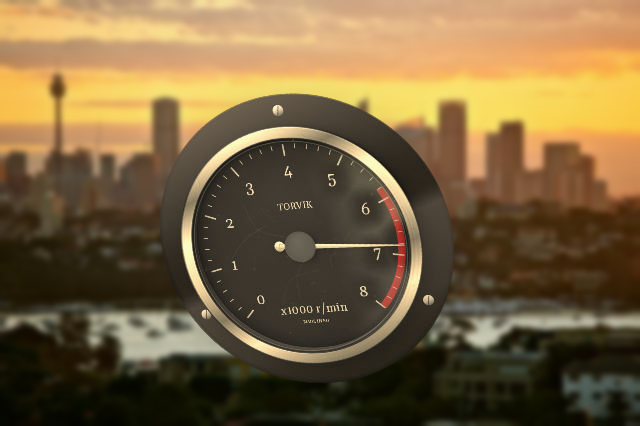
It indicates 6800 rpm
